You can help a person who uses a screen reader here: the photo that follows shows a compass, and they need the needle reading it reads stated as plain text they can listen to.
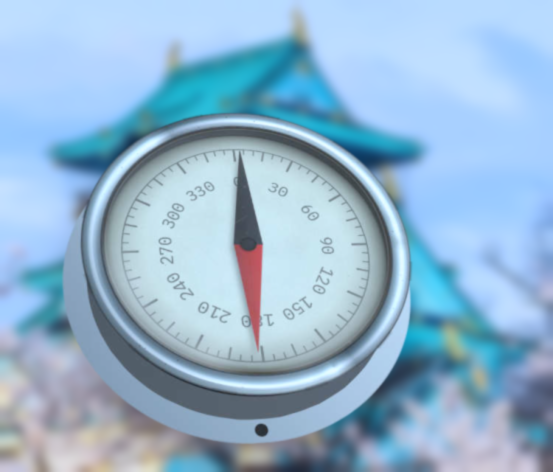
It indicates 182.5 °
